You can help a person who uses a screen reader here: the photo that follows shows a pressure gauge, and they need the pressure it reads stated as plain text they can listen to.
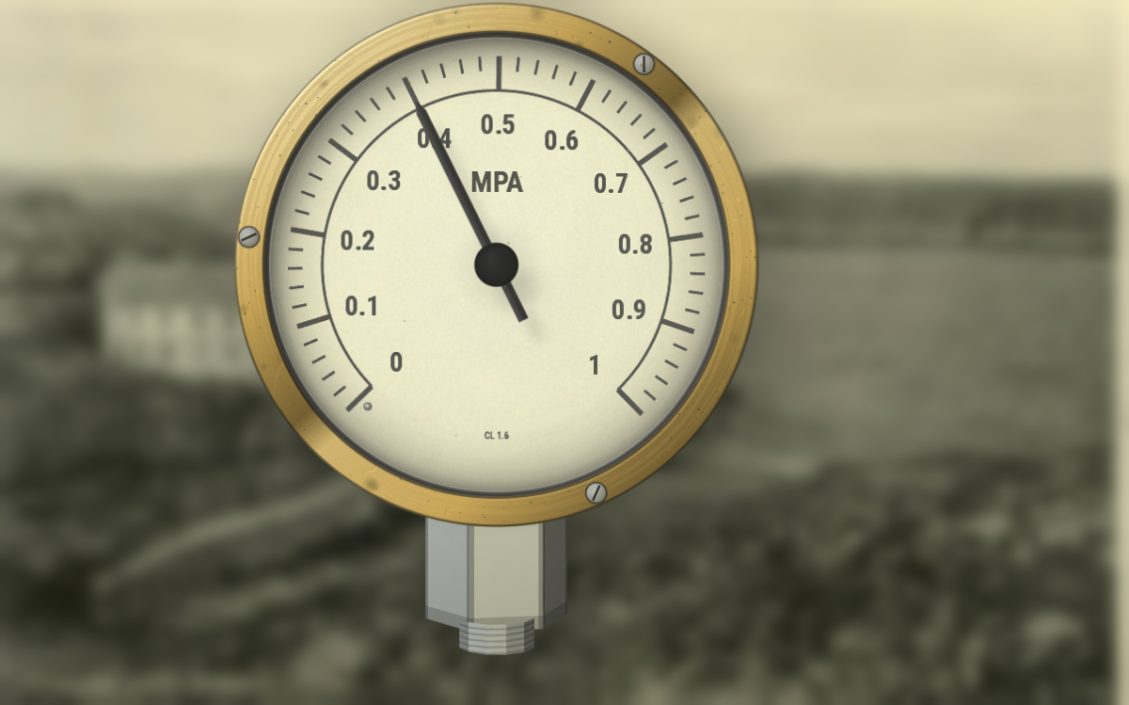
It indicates 0.4 MPa
